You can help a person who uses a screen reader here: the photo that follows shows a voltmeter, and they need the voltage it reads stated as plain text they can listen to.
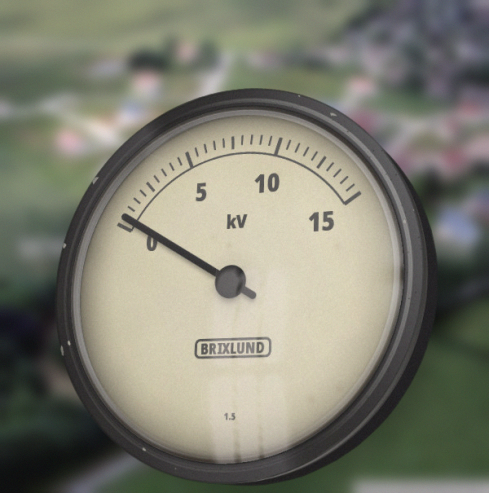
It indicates 0.5 kV
